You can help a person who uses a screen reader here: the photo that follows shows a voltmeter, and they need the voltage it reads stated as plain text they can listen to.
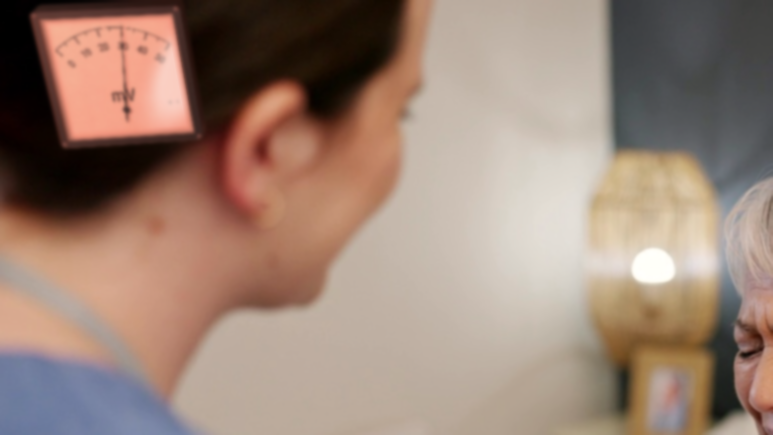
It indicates 30 mV
